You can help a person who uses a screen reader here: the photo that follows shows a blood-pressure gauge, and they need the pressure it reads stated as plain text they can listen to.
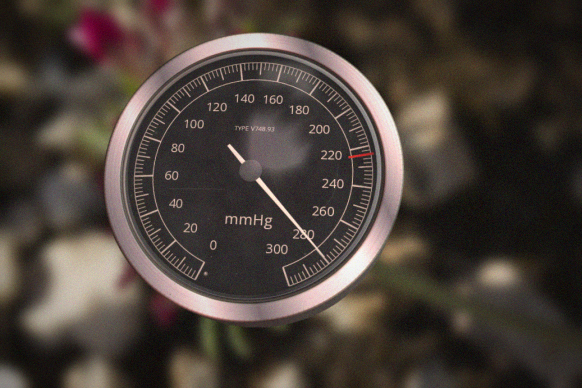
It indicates 280 mmHg
